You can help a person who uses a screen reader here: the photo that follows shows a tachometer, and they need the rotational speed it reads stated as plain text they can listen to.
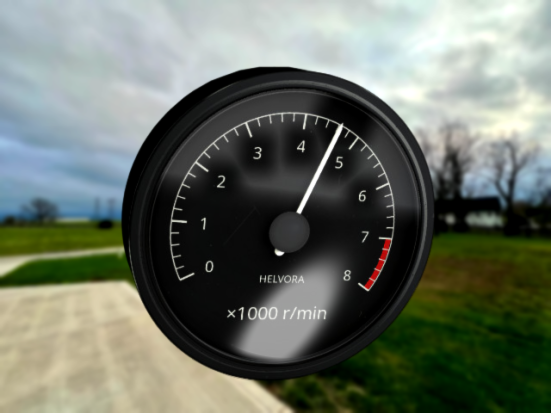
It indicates 4600 rpm
